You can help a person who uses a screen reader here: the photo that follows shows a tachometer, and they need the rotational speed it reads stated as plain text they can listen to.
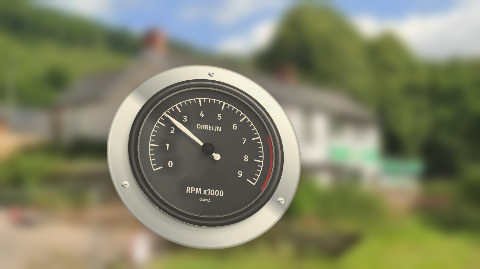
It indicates 2400 rpm
